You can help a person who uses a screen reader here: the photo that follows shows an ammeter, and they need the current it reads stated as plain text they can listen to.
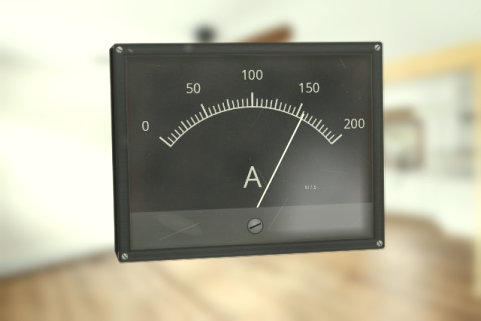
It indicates 155 A
